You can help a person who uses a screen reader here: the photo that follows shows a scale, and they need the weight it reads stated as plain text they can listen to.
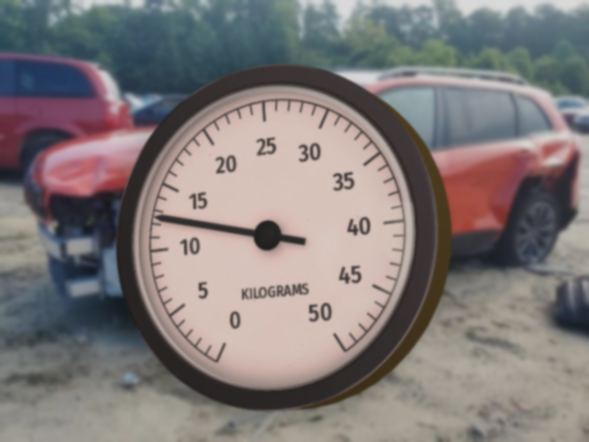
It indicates 12.5 kg
